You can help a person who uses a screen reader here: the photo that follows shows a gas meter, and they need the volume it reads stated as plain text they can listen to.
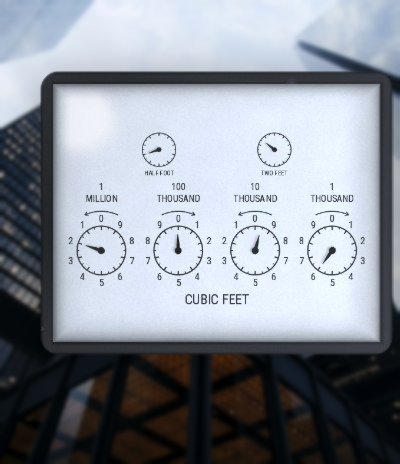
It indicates 199600 ft³
